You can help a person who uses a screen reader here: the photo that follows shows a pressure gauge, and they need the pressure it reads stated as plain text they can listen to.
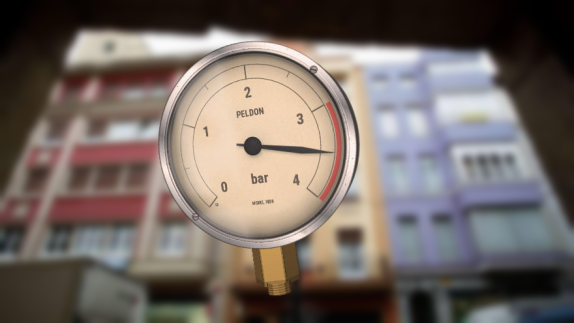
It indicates 3.5 bar
